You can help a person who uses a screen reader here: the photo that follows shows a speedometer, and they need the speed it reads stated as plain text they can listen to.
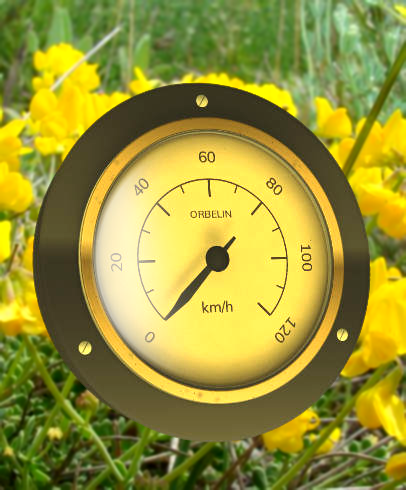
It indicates 0 km/h
